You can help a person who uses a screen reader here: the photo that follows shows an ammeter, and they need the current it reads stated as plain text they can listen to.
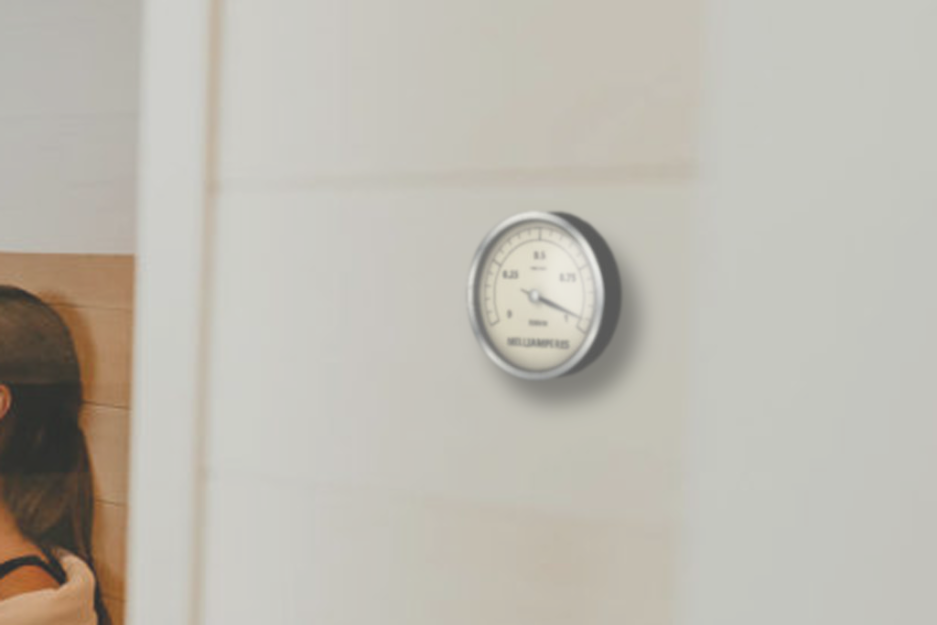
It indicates 0.95 mA
